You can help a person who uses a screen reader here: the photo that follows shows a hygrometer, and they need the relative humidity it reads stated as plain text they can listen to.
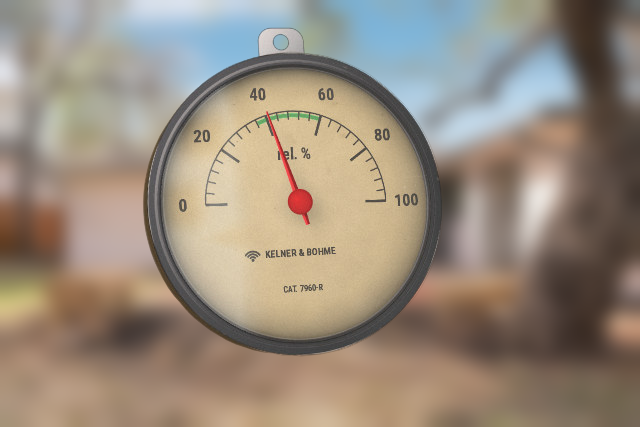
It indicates 40 %
